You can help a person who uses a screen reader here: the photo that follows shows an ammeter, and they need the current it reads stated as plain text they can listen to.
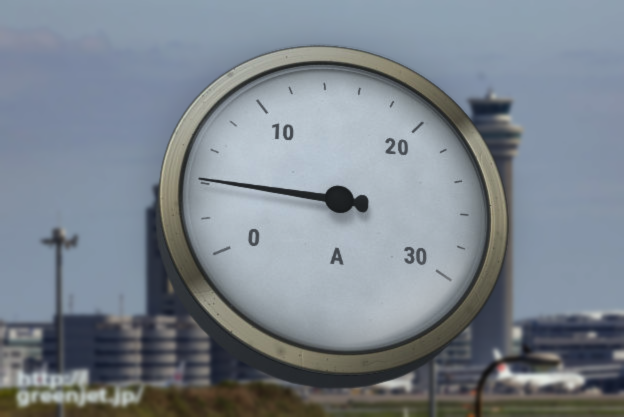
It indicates 4 A
